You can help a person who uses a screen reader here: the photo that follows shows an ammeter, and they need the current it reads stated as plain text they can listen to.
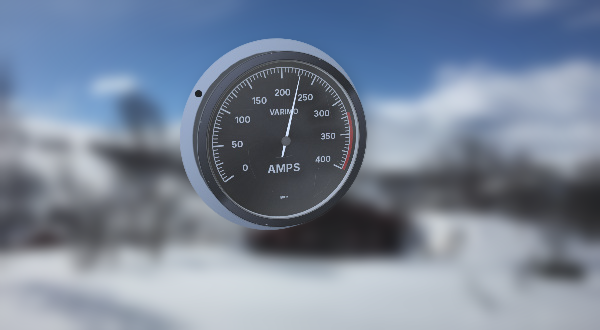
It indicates 225 A
